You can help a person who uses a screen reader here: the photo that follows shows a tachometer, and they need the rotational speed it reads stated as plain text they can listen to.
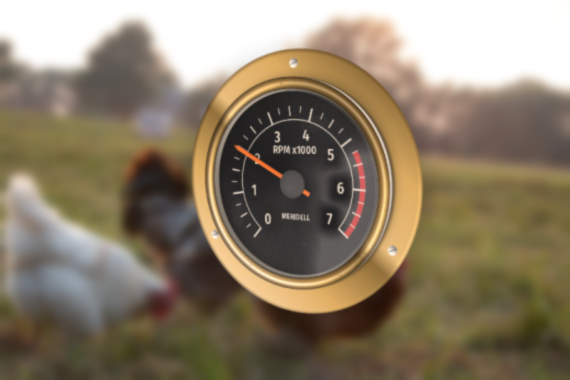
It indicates 2000 rpm
